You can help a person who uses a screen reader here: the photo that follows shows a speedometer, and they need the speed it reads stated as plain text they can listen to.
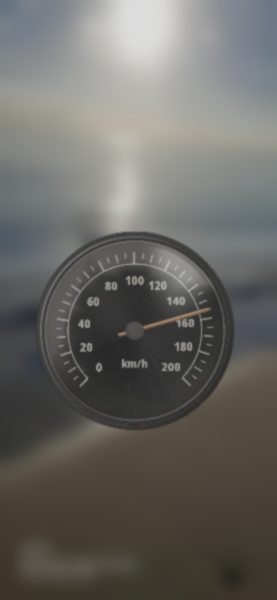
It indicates 155 km/h
